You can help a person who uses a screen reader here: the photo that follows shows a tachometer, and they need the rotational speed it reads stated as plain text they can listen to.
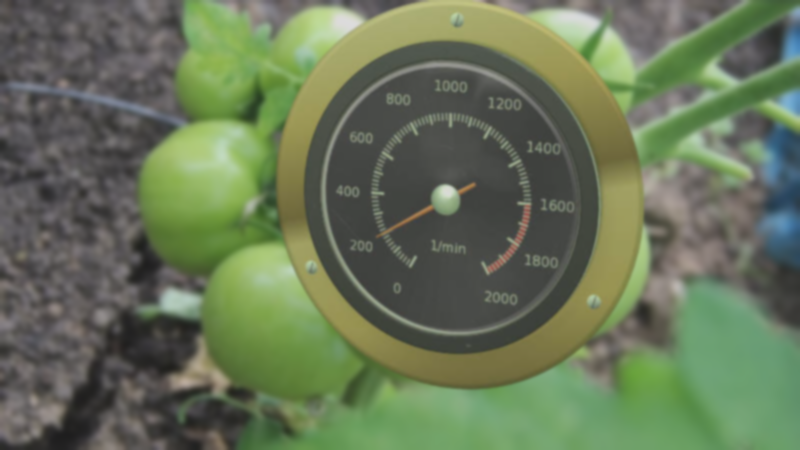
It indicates 200 rpm
